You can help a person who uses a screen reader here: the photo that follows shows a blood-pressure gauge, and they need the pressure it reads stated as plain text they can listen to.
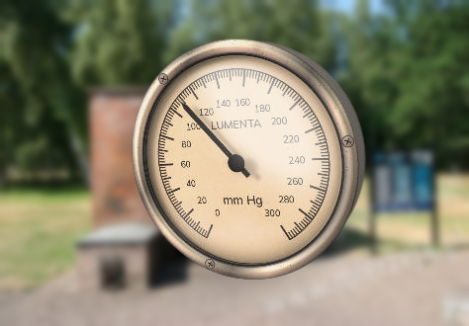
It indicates 110 mmHg
